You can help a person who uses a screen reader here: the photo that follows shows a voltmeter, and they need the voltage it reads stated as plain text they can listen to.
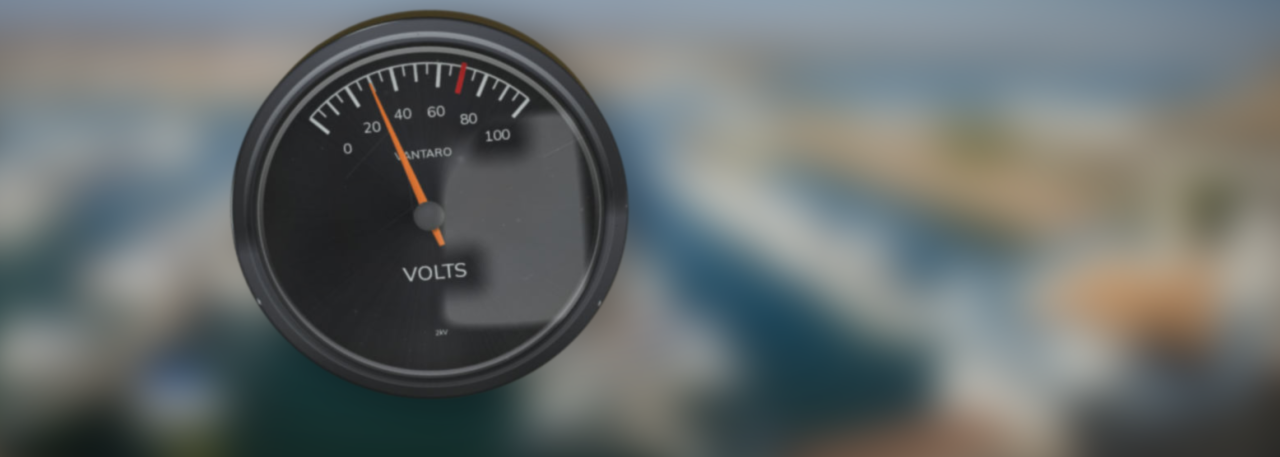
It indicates 30 V
